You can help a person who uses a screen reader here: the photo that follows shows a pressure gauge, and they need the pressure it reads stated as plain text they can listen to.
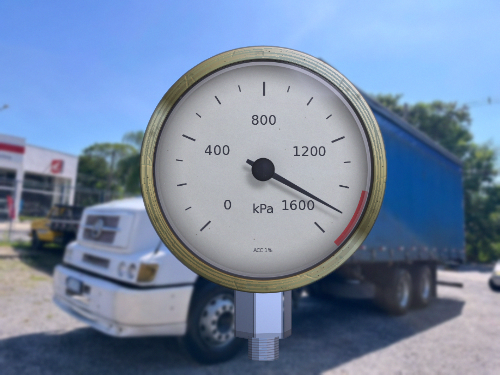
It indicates 1500 kPa
